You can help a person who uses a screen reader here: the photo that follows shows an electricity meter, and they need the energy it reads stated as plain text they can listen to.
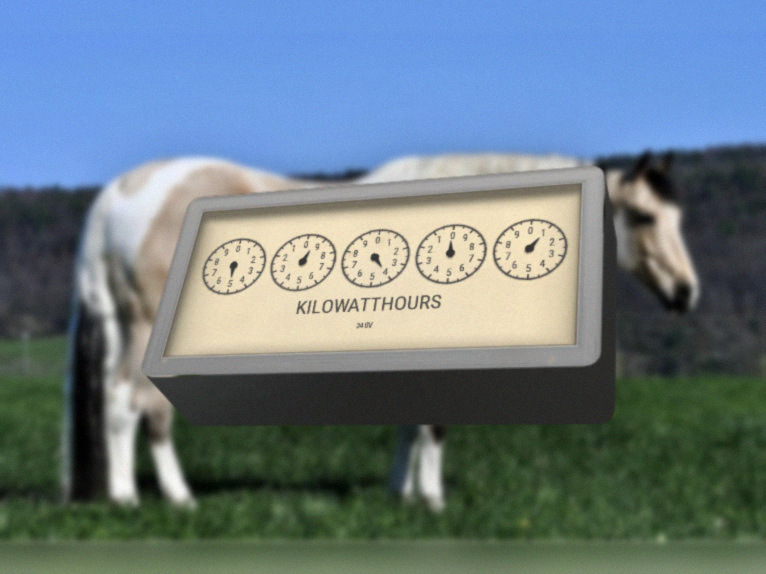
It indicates 49401 kWh
